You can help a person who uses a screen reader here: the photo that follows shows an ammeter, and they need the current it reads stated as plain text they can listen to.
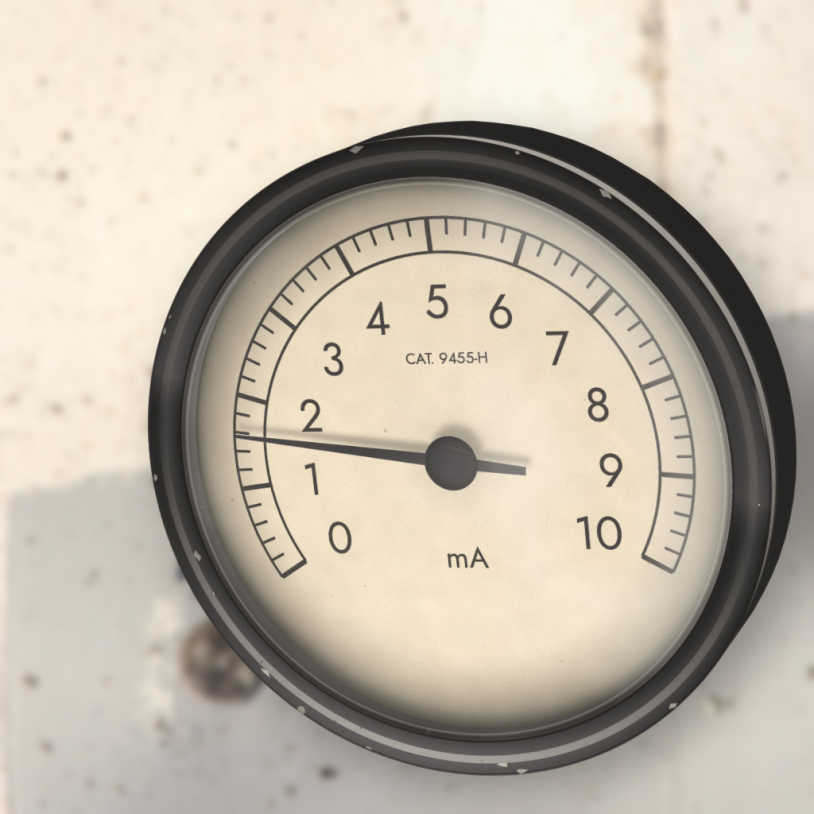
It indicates 1.6 mA
